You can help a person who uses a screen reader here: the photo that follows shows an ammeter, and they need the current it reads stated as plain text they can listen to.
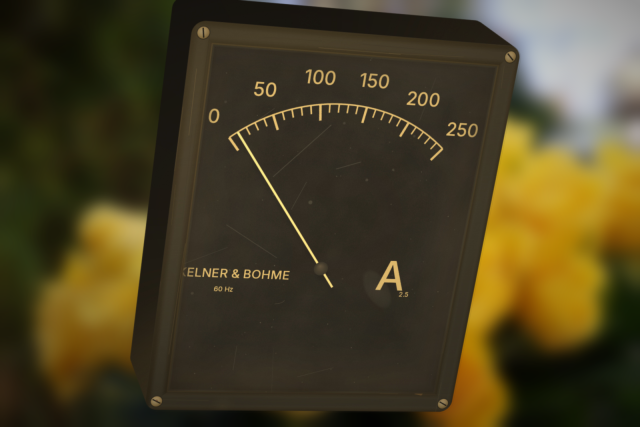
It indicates 10 A
